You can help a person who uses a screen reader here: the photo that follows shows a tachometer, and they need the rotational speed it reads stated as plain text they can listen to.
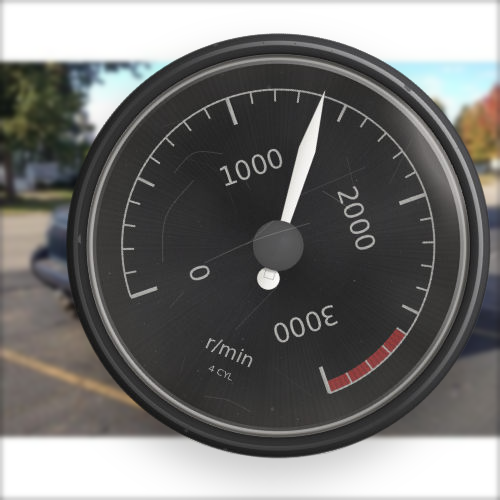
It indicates 1400 rpm
